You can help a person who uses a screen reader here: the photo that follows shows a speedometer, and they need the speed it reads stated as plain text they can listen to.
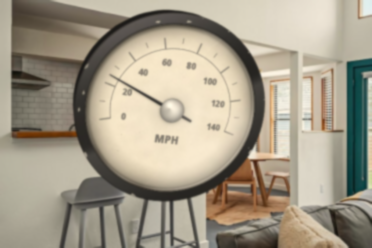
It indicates 25 mph
